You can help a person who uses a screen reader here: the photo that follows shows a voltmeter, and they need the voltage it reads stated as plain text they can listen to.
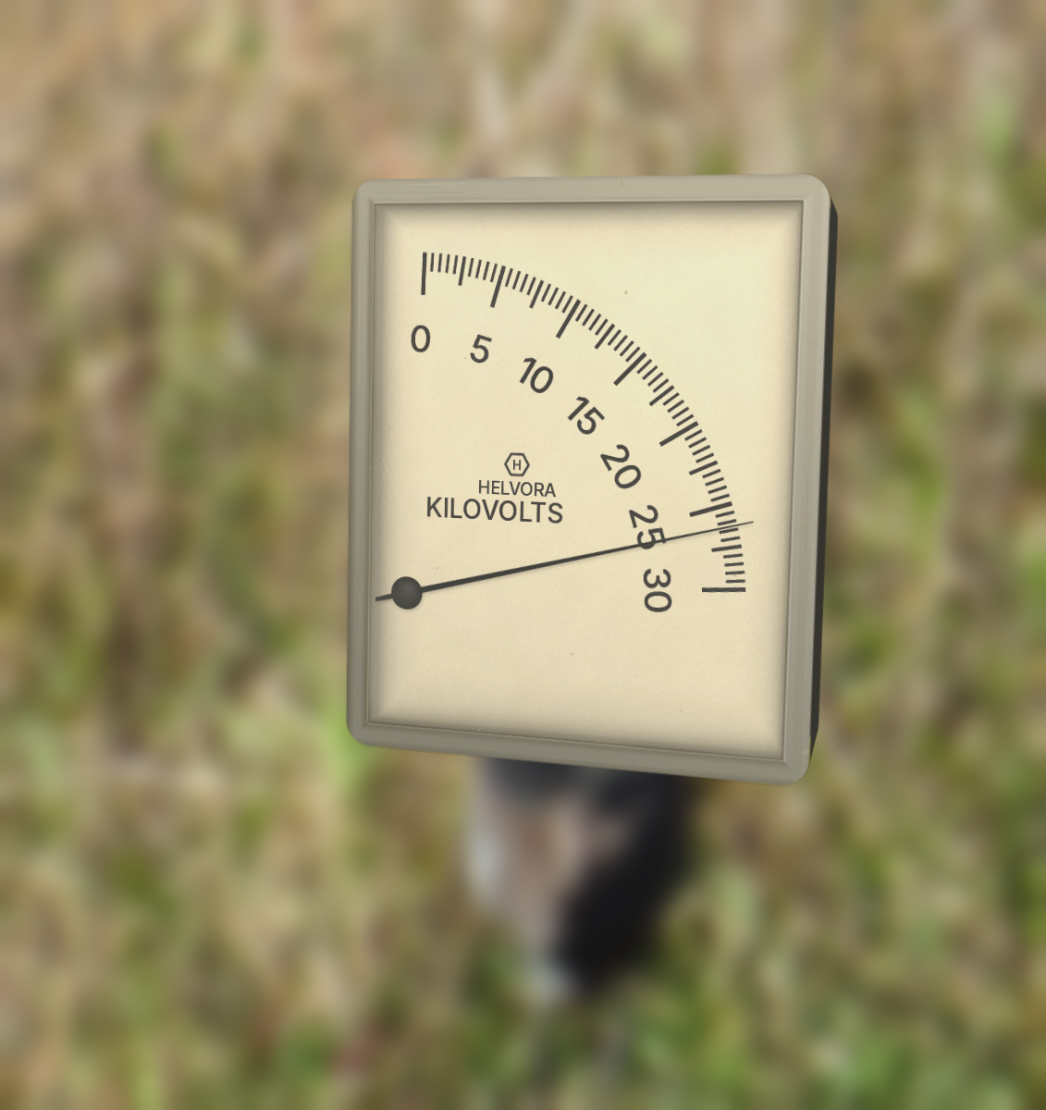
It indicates 26.25 kV
